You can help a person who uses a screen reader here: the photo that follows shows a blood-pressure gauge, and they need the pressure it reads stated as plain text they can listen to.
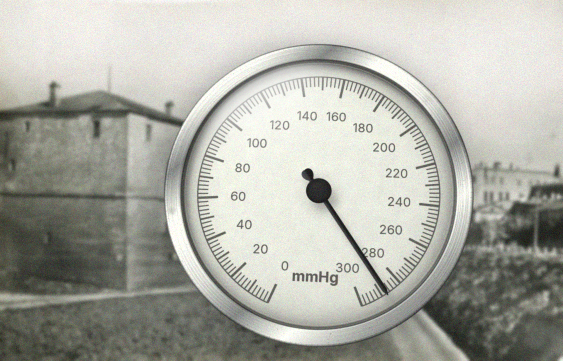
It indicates 288 mmHg
